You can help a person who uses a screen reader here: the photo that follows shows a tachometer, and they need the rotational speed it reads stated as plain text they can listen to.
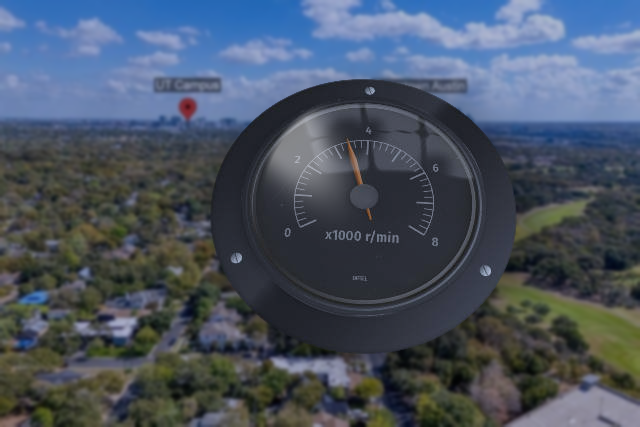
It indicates 3400 rpm
